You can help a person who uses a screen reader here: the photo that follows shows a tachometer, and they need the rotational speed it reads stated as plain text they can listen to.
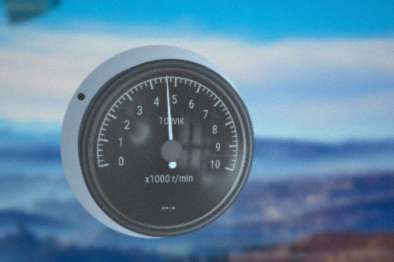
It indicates 4600 rpm
